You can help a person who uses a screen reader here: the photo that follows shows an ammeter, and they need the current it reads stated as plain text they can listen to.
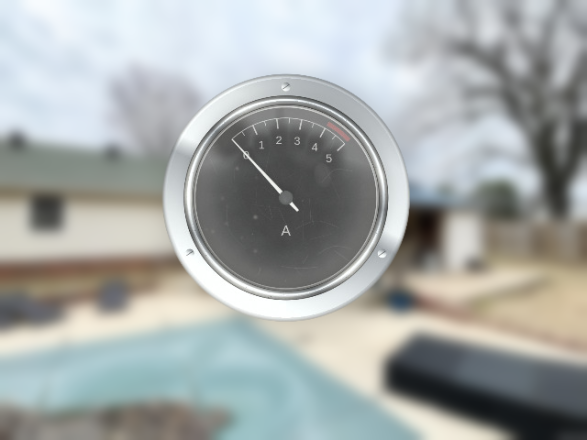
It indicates 0 A
